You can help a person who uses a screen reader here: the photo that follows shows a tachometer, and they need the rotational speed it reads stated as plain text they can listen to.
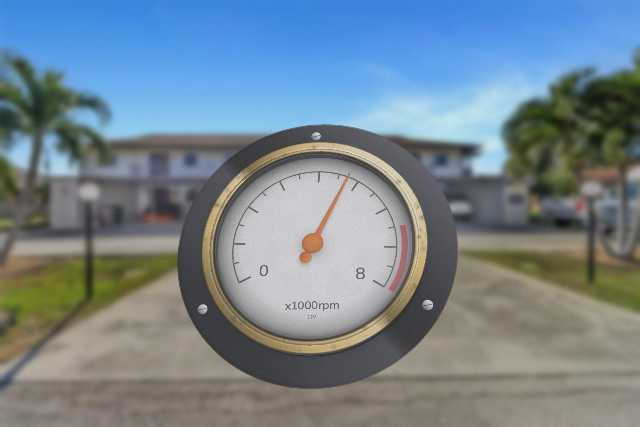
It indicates 4750 rpm
